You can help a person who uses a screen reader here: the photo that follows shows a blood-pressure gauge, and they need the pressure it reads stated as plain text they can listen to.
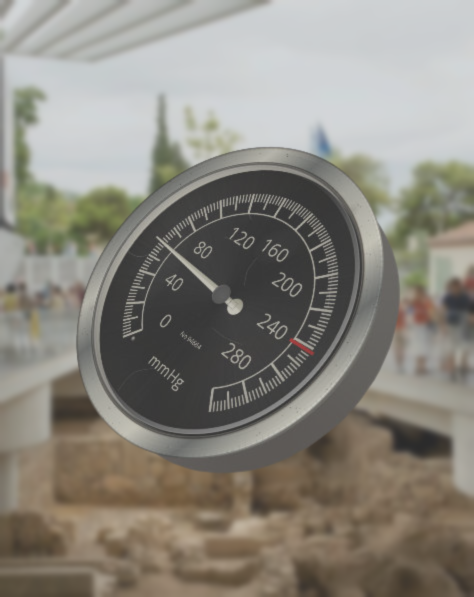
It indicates 60 mmHg
